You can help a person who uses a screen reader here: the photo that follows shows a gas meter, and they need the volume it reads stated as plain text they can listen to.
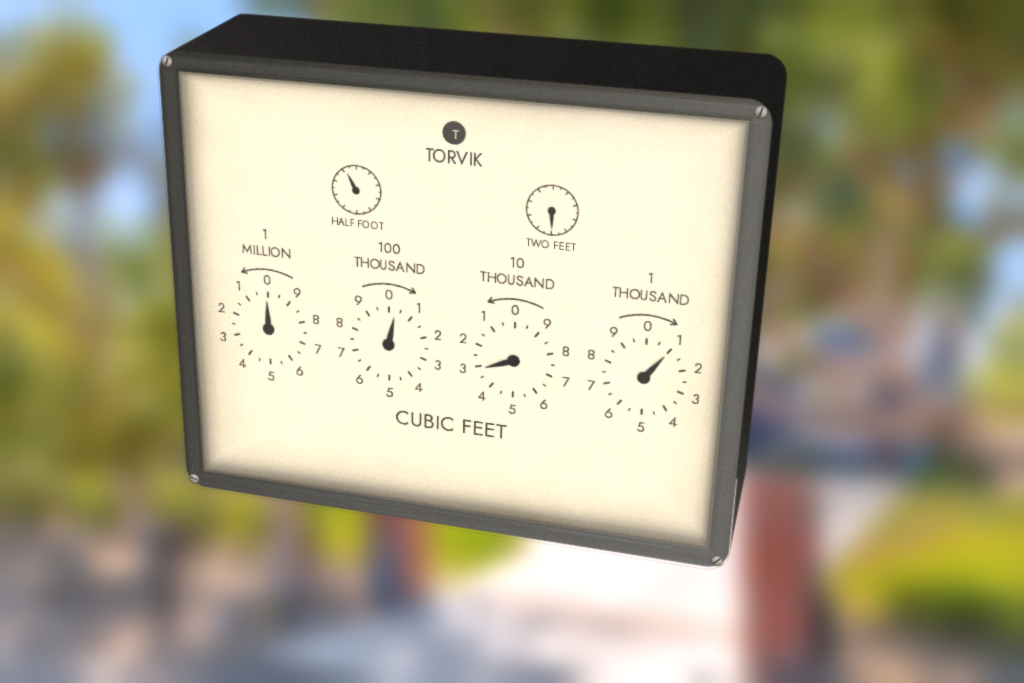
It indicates 3100 ft³
